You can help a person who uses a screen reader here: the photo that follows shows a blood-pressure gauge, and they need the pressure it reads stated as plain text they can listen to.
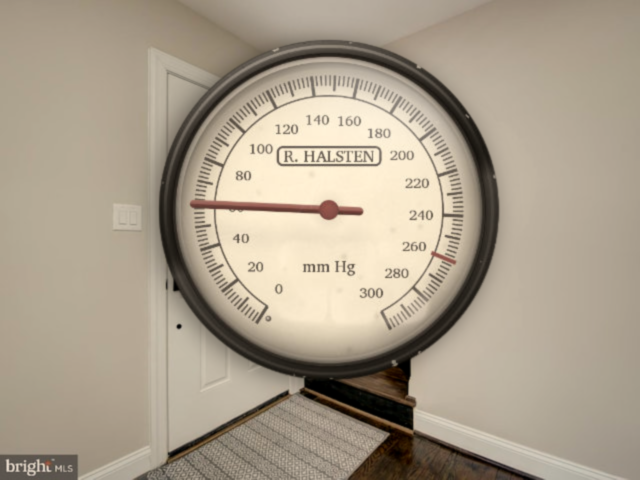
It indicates 60 mmHg
